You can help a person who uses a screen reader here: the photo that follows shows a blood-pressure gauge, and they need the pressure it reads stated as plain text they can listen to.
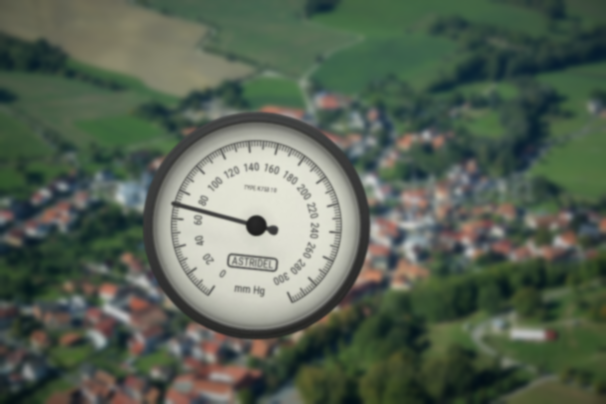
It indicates 70 mmHg
